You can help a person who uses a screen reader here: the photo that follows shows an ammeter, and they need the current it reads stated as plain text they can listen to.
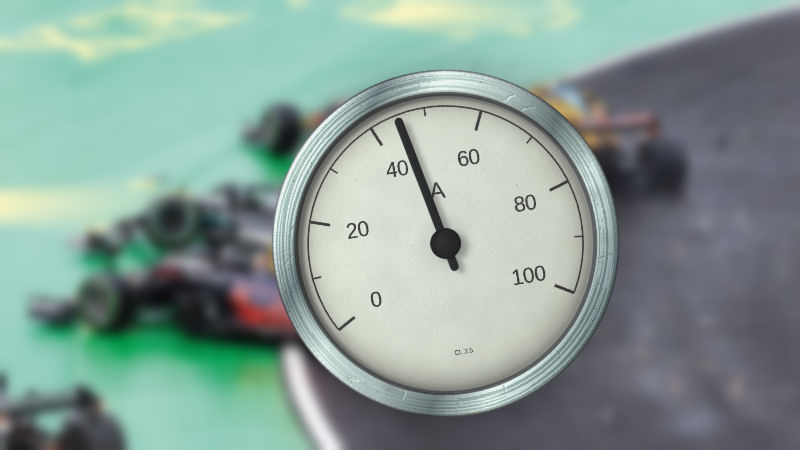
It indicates 45 A
